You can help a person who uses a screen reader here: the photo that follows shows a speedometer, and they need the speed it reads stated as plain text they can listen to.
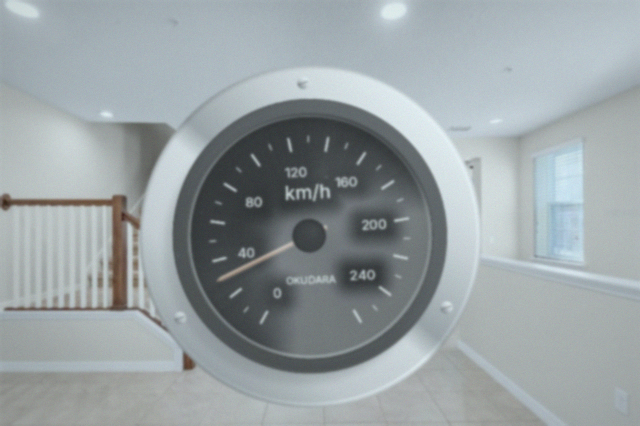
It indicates 30 km/h
